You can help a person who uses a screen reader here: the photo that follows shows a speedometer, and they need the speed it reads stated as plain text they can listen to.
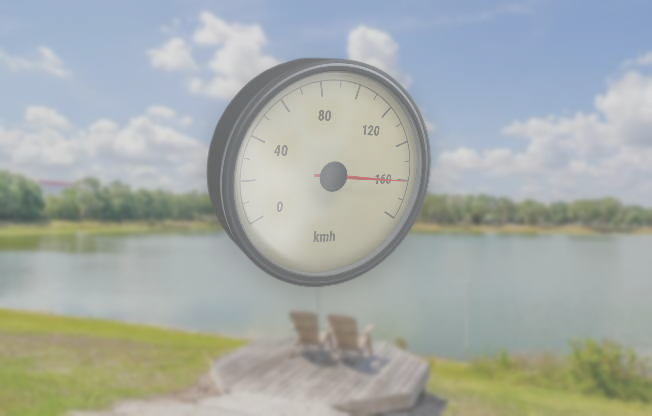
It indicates 160 km/h
